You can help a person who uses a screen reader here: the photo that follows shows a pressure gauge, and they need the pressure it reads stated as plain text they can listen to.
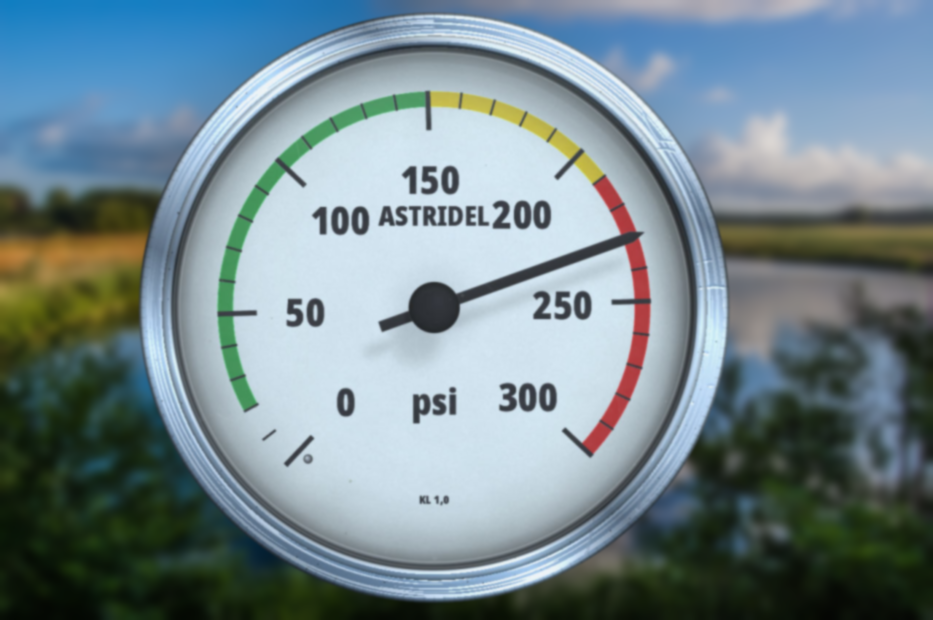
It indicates 230 psi
